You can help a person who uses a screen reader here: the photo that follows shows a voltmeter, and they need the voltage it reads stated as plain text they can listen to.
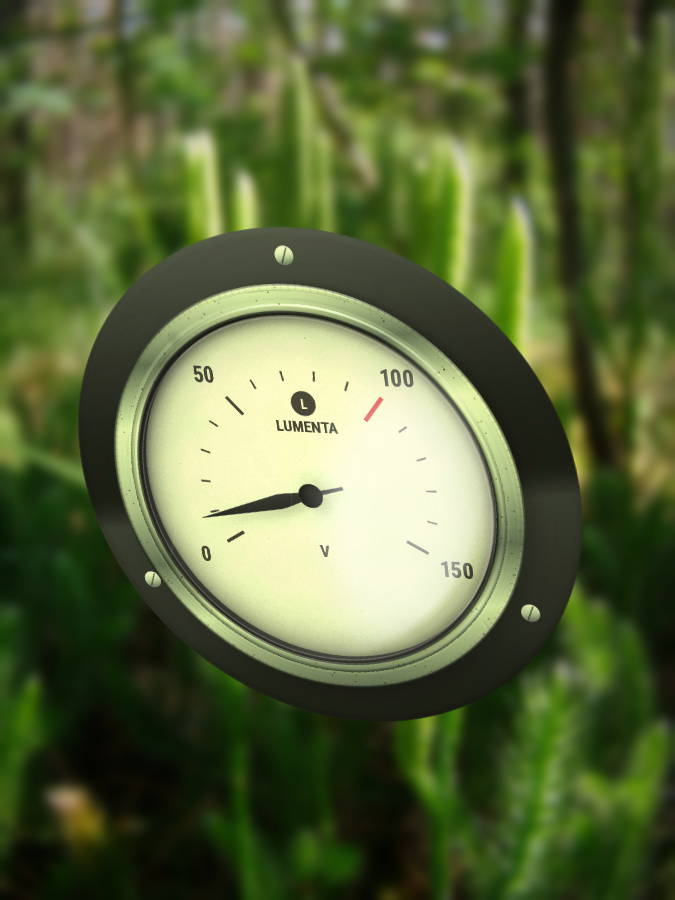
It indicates 10 V
